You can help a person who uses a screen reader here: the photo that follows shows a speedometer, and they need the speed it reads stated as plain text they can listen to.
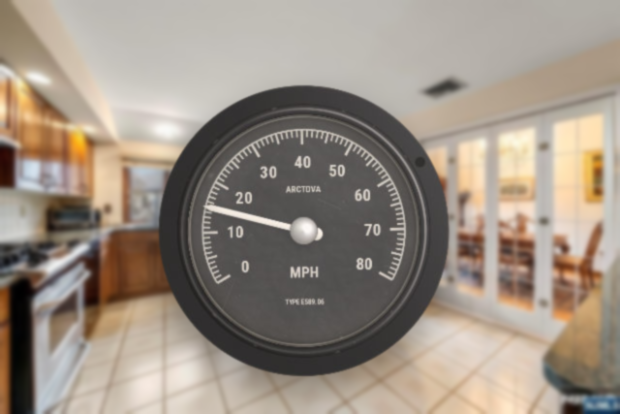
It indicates 15 mph
